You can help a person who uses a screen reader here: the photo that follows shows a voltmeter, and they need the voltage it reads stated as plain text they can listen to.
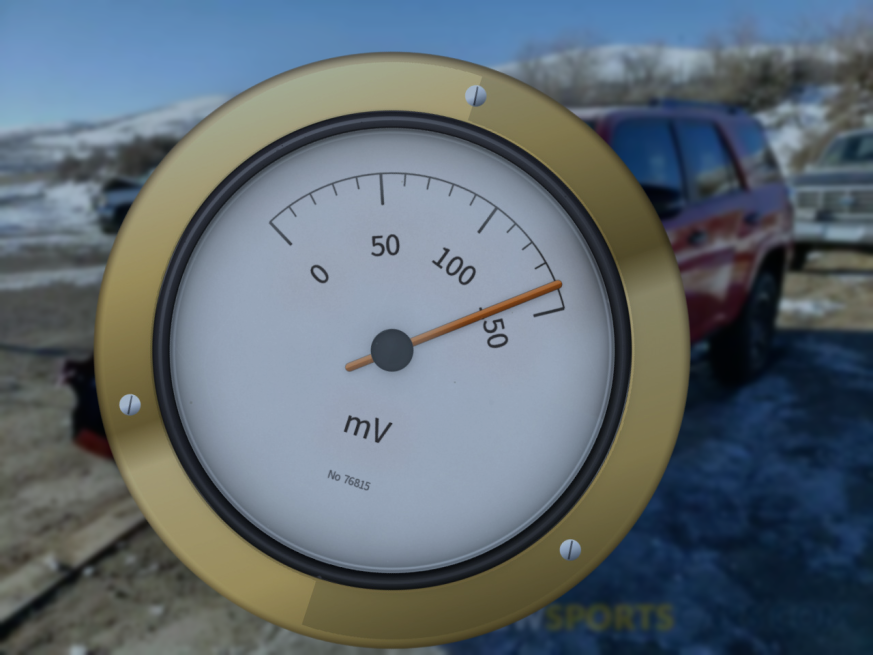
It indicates 140 mV
